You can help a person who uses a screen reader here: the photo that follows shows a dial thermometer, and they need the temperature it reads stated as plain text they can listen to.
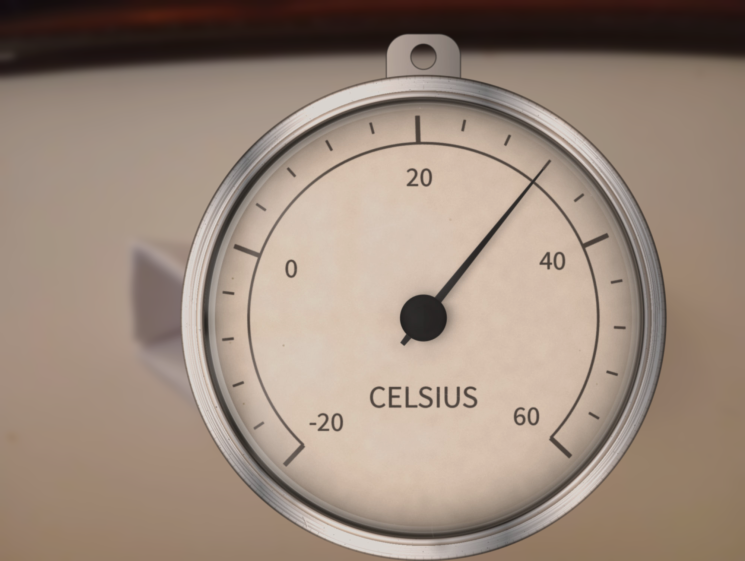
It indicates 32 °C
